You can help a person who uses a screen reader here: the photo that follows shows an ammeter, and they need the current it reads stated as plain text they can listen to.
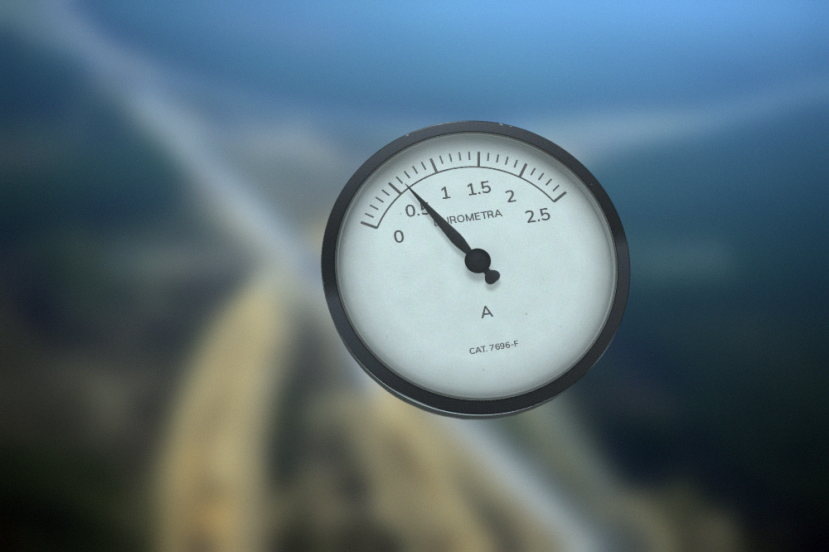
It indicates 0.6 A
